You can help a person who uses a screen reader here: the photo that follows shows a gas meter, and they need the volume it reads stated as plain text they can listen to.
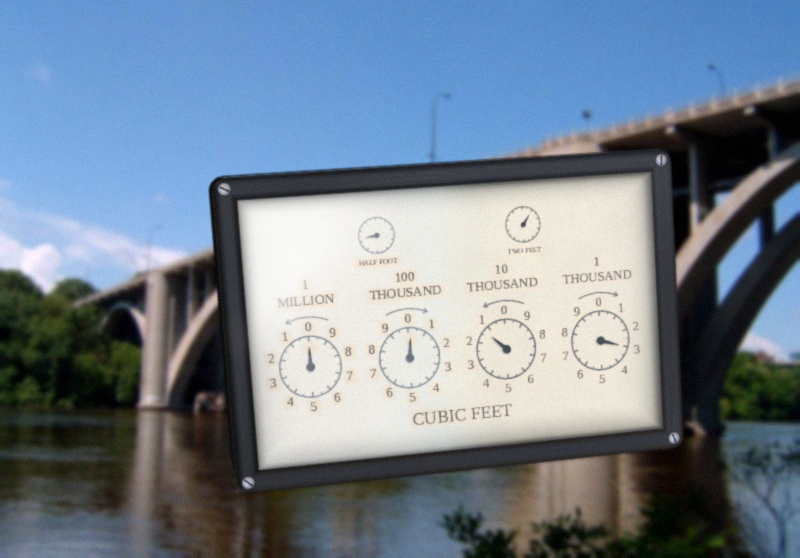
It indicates 1300 ft³
